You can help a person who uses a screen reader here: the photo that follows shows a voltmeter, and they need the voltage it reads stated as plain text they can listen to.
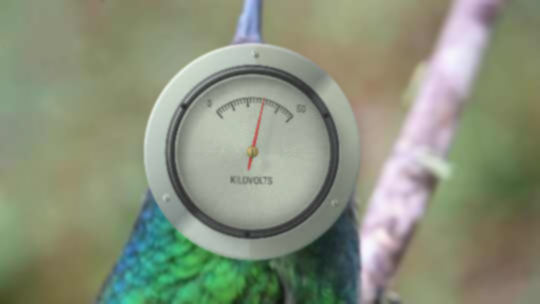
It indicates 30 kV
